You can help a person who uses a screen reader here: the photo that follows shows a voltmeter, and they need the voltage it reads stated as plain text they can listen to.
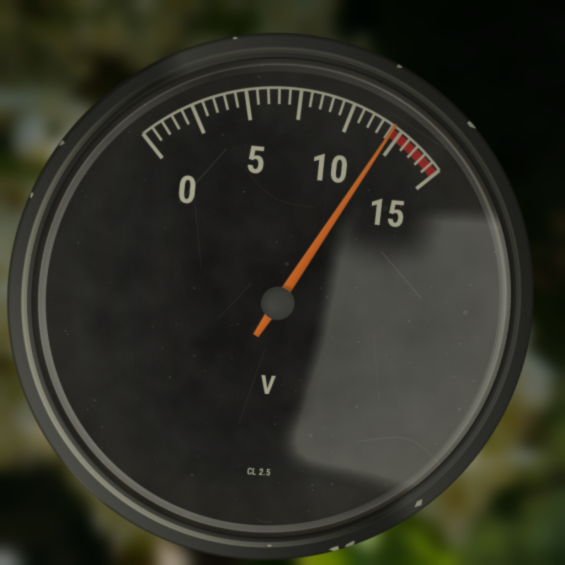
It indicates 12 V
